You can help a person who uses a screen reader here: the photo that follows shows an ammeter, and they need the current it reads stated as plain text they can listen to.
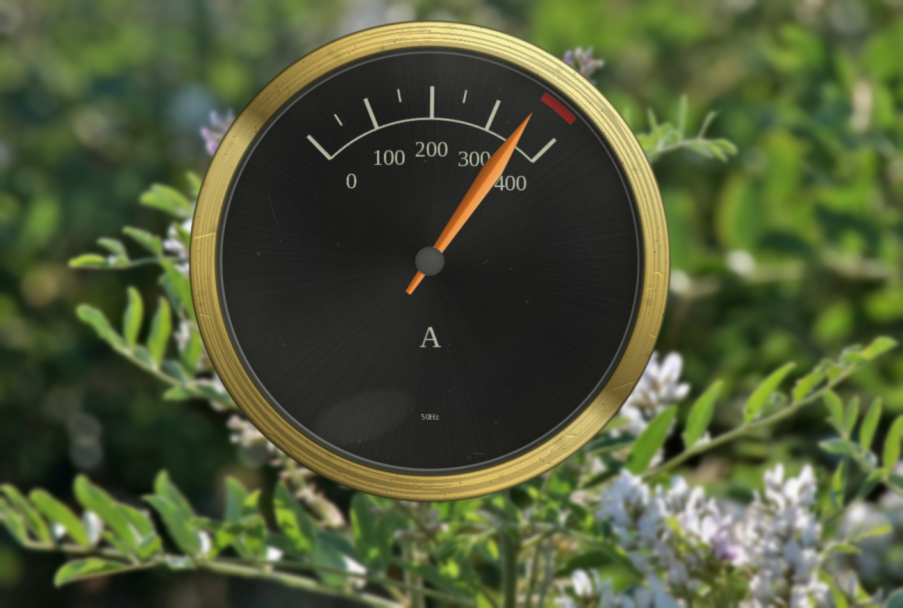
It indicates 350 A
